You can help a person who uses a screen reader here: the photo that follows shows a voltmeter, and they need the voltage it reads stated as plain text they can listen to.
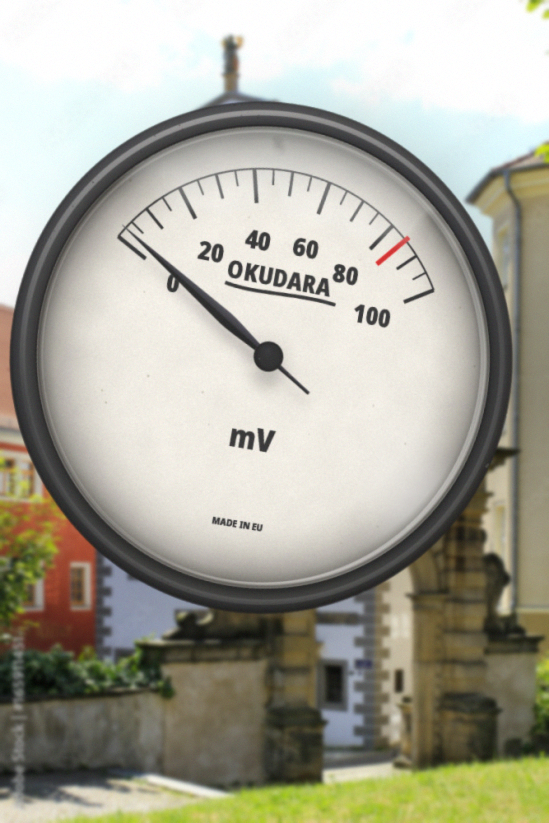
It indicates 2.5 mV
